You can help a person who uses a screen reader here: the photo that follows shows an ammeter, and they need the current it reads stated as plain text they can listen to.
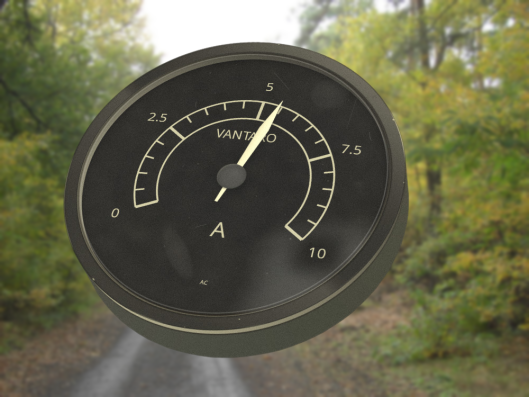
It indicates 5.5 A
